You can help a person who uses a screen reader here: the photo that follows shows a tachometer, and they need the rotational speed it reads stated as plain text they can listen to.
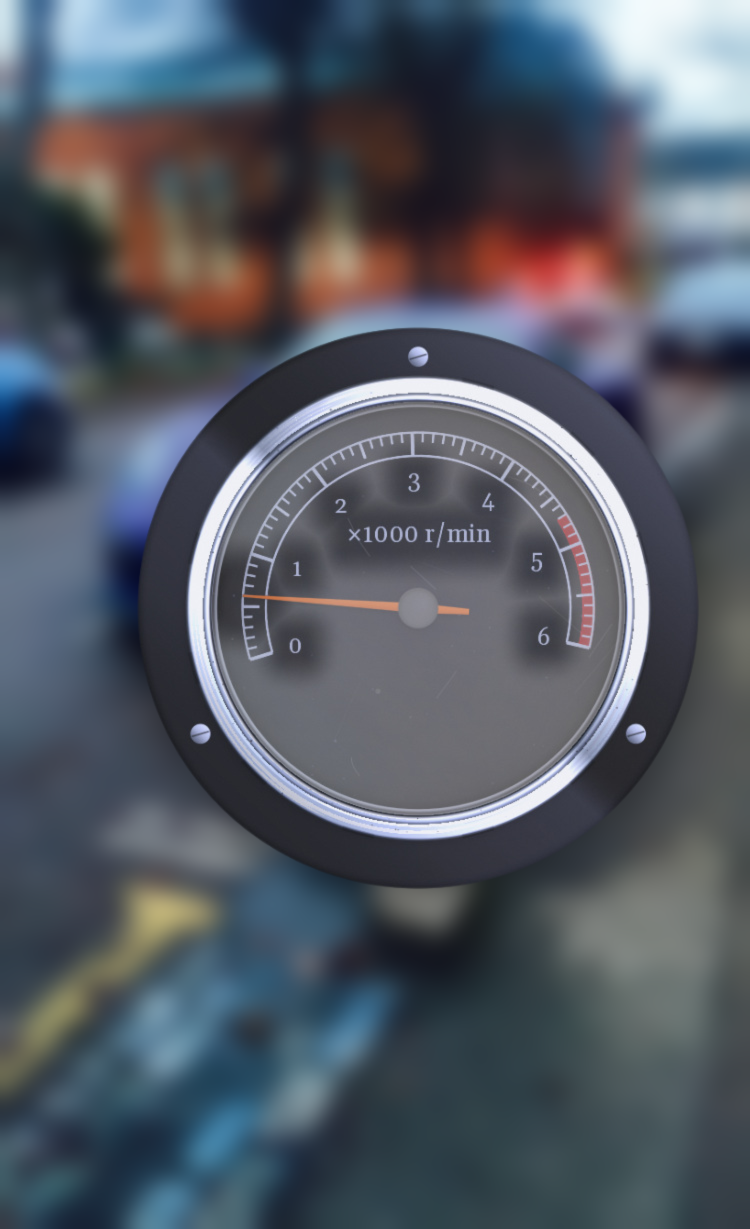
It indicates 600 rpm
